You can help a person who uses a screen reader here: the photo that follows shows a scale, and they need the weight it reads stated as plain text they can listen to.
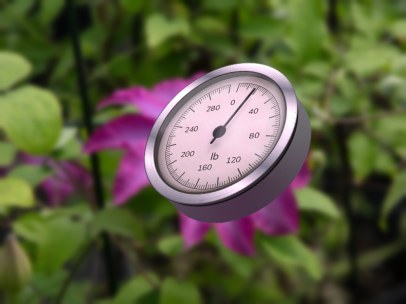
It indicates 20 lb
